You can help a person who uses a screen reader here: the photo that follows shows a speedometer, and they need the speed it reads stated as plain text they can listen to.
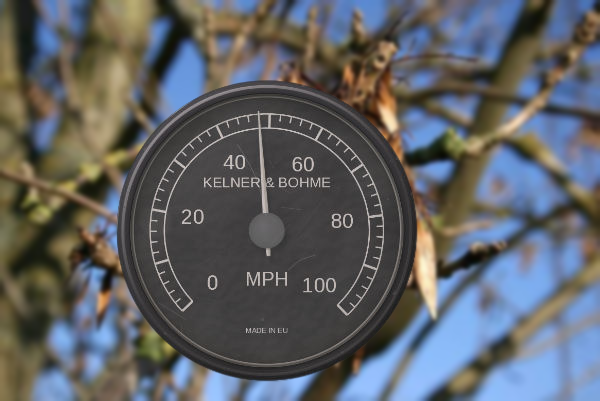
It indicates 48 mph
